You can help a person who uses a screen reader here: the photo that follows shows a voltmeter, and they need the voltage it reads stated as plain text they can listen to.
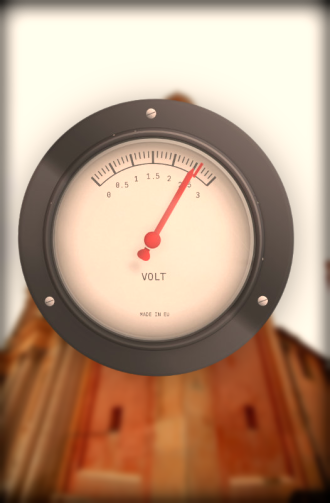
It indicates 2.5 V
